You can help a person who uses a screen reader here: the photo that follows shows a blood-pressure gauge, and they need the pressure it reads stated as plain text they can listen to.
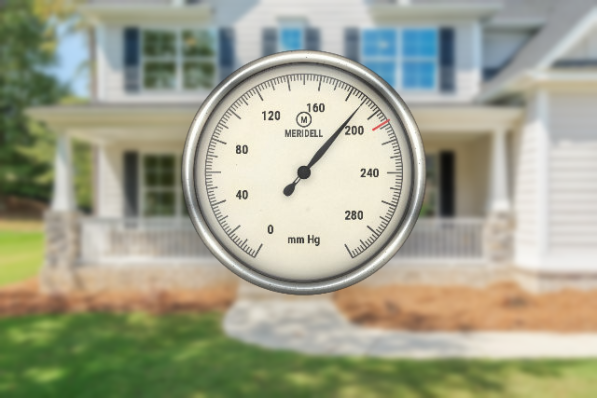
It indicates 190 mmHg
